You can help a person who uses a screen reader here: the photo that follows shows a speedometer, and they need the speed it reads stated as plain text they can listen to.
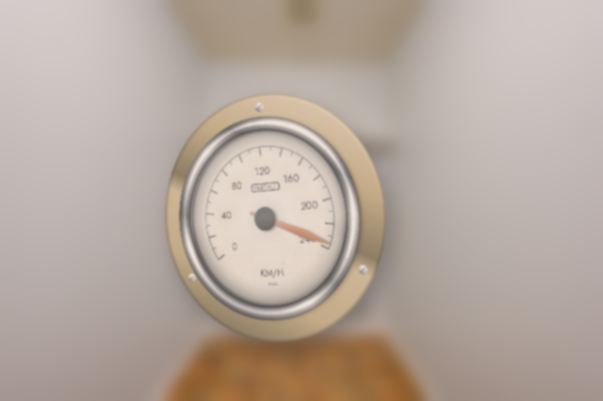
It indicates 235 km/h
